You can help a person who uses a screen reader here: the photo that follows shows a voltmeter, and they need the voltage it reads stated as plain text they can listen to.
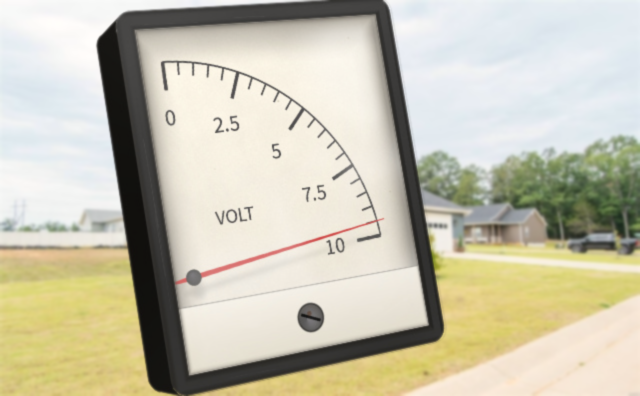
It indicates 9.5 V
